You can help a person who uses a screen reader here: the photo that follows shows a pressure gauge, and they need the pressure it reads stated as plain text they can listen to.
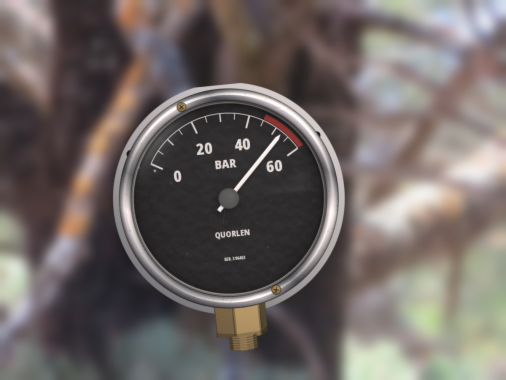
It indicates 52.5 bar
